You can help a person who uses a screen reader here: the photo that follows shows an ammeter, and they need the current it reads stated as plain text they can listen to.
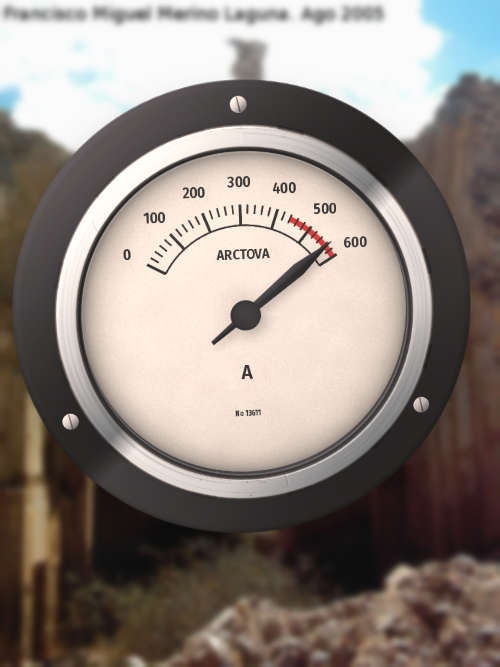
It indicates 560 A
